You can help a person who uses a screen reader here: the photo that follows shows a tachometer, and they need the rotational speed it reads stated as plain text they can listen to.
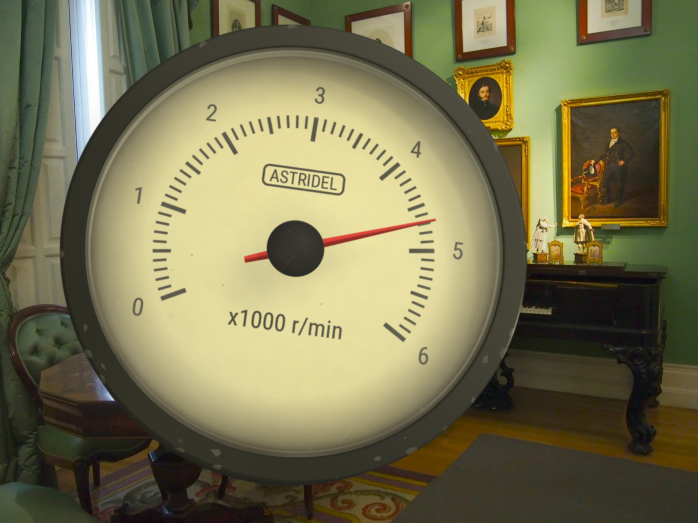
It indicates 4700 rpm
